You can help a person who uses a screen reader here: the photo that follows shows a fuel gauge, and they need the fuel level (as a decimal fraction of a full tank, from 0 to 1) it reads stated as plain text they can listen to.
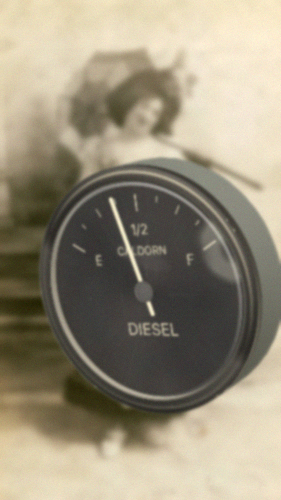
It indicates 0.375
